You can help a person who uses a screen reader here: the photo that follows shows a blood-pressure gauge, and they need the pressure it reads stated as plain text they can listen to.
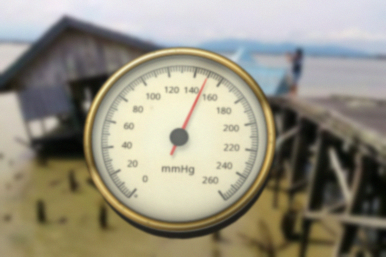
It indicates 150 mmHg
